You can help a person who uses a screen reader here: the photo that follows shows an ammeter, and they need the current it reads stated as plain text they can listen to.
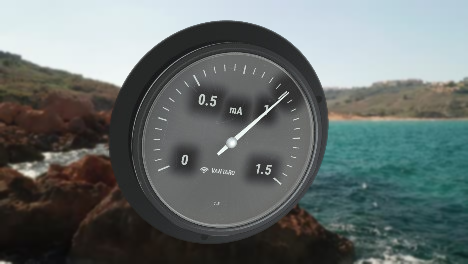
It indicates 1 mA
